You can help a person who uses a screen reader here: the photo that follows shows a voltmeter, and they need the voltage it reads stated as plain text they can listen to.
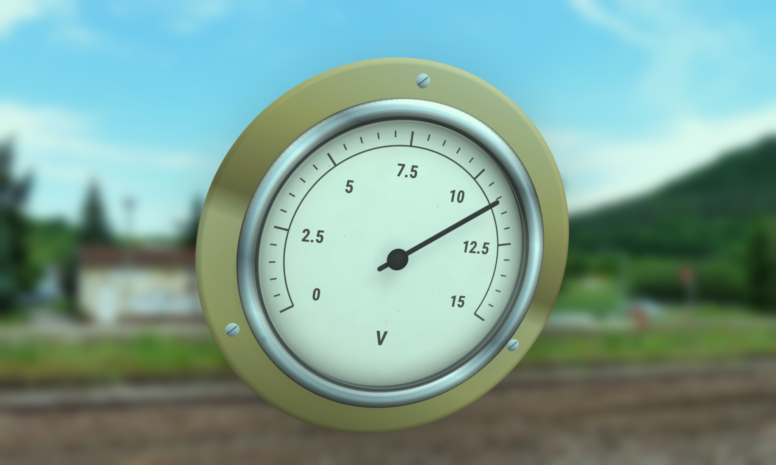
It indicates 11 V
